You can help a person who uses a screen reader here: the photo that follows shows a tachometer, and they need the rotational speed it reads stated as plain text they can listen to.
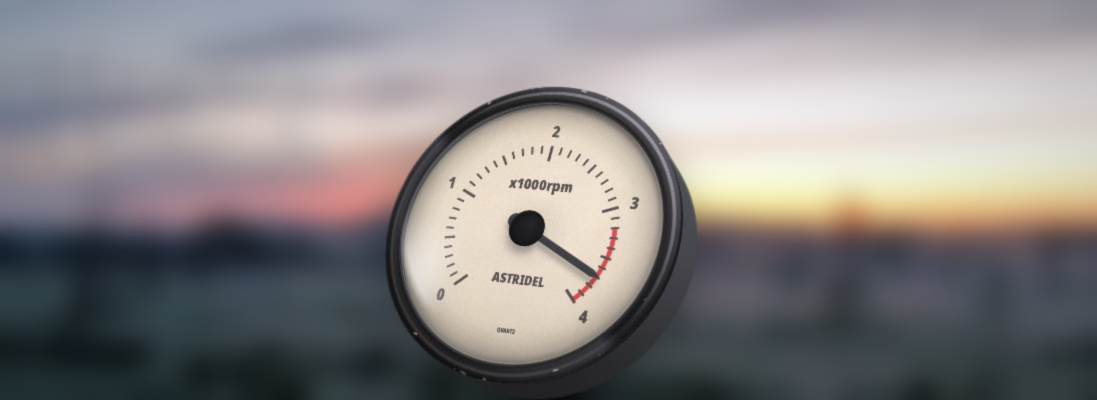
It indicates 3700 rpm
